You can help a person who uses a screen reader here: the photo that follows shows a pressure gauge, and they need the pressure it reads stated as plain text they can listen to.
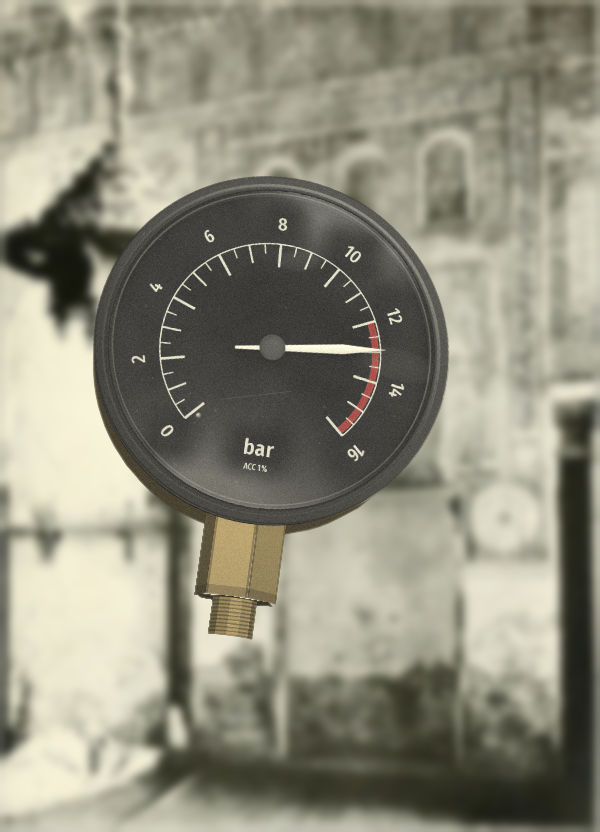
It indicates 13 bar
